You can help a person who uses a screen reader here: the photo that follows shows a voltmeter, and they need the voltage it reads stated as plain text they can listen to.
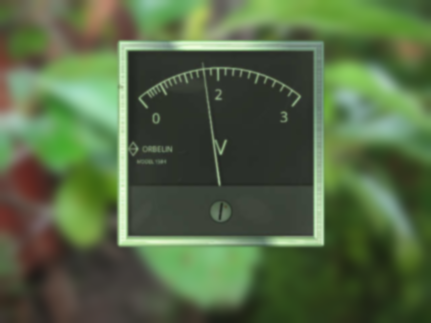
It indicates 1.8 V
